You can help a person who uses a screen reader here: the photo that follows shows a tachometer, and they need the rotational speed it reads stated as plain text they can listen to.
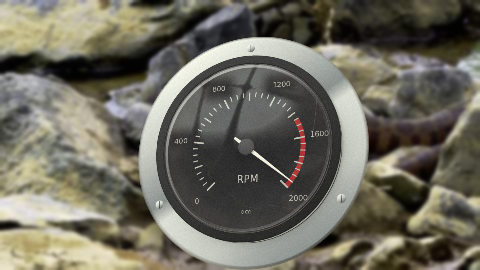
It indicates 1950 rpm
